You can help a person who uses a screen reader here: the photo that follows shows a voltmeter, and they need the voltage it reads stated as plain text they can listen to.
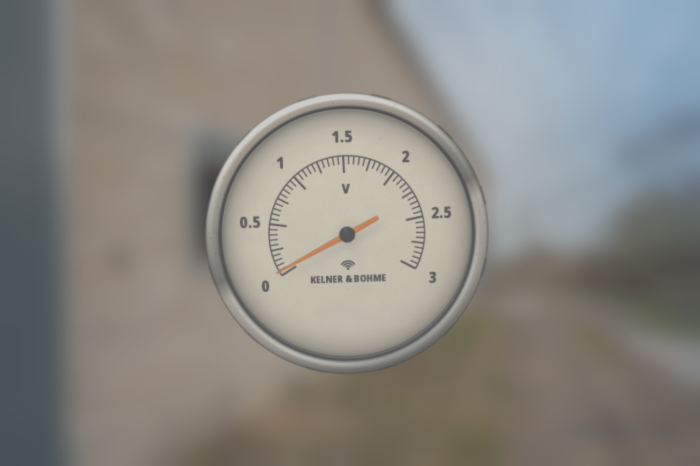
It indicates 0.05 V
